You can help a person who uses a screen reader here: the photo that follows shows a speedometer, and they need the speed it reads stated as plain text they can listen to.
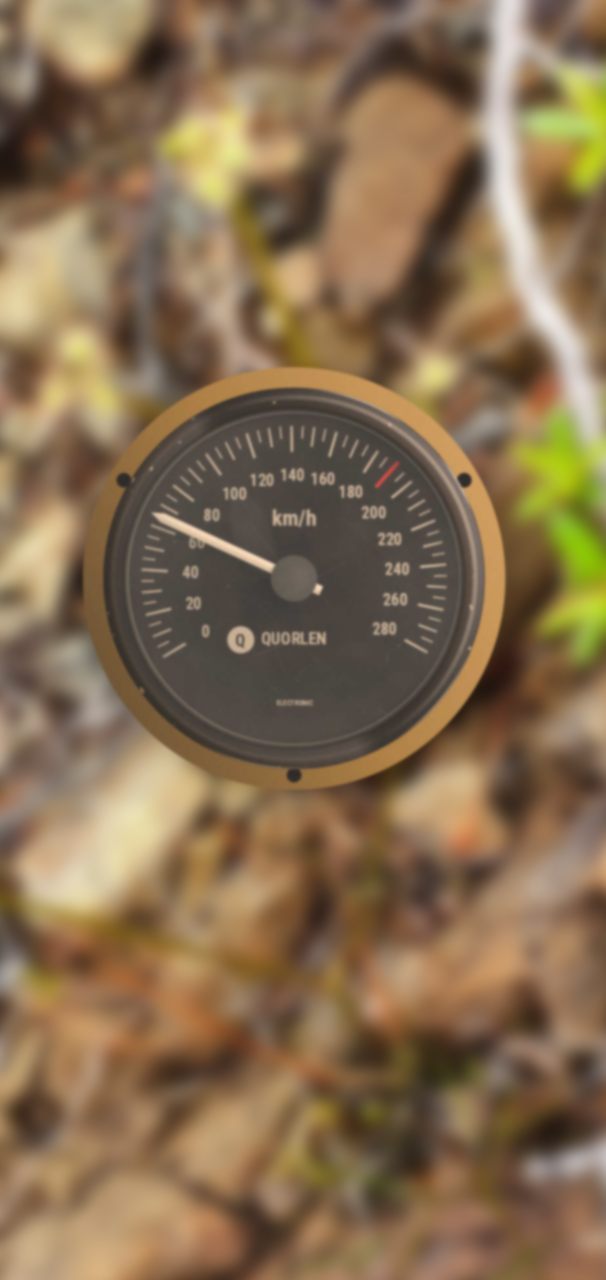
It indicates 65 km/h
